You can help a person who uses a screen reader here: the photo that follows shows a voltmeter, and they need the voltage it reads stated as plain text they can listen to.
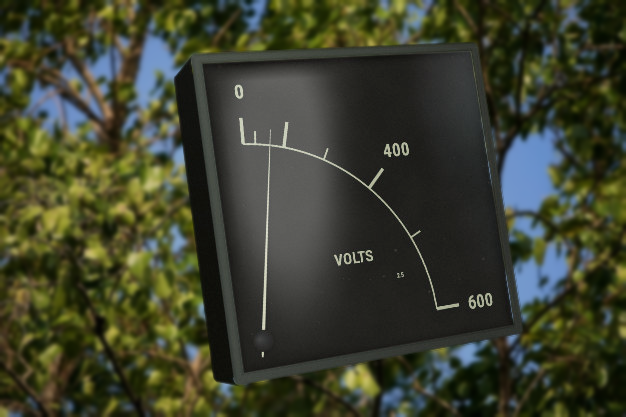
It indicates 150 V
